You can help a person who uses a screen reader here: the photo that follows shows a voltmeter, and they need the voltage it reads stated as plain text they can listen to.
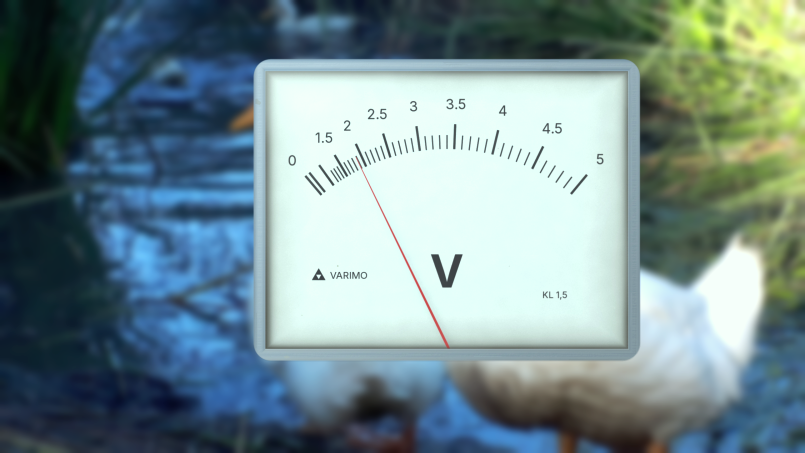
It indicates 1.9 V
